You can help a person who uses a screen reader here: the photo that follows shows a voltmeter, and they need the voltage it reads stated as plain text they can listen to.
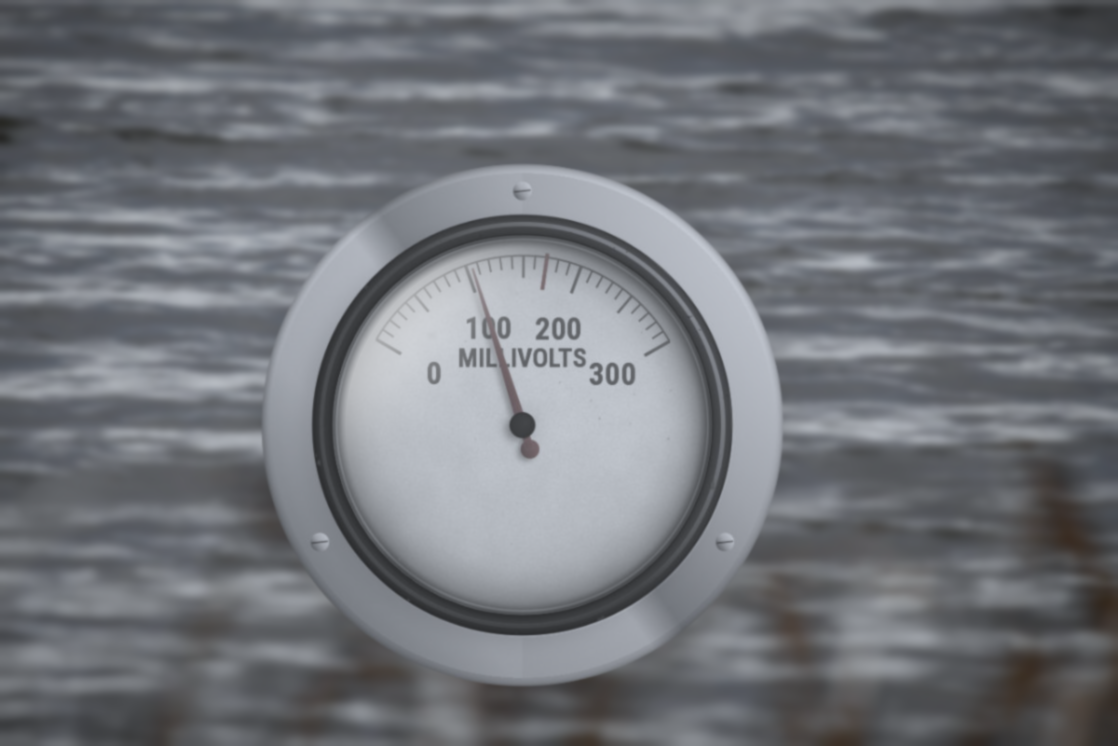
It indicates 105 mV
